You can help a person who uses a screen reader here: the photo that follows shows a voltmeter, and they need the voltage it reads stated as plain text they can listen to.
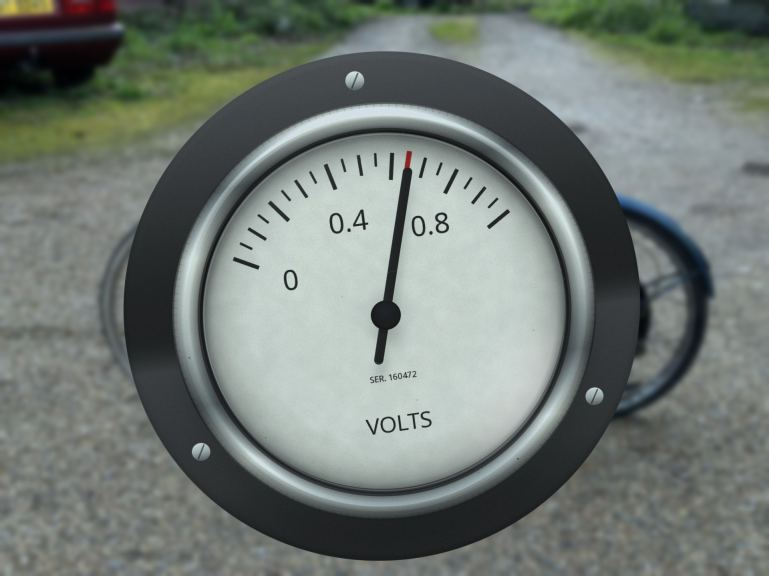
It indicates 0.65 V
